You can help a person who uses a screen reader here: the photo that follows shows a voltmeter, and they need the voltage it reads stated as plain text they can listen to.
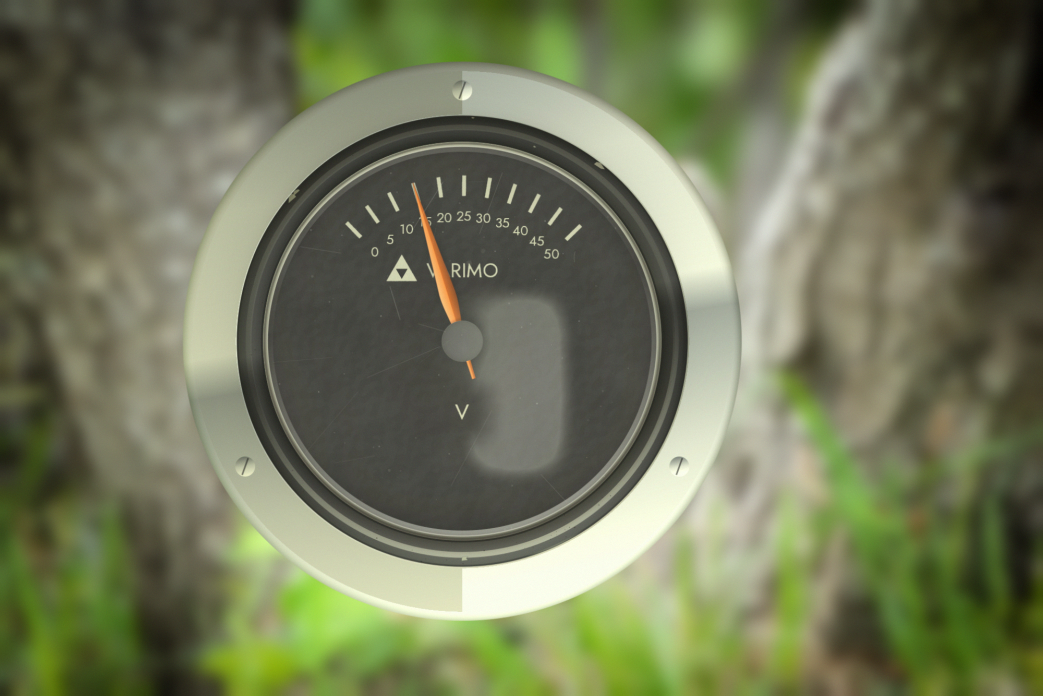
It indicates 15 V
